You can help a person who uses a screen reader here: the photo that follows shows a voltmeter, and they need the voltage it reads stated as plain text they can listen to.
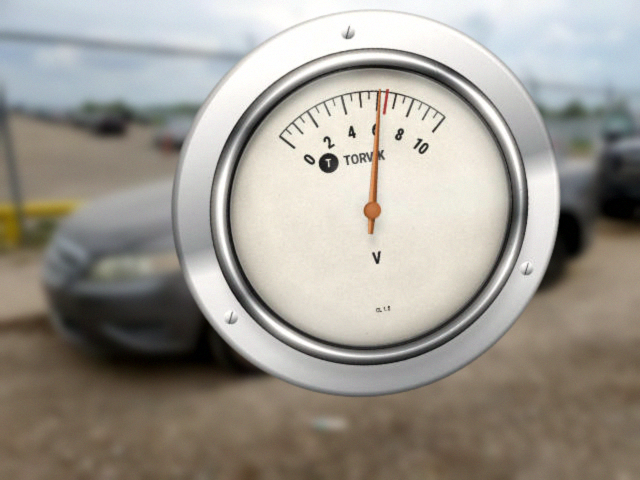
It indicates 6 V
